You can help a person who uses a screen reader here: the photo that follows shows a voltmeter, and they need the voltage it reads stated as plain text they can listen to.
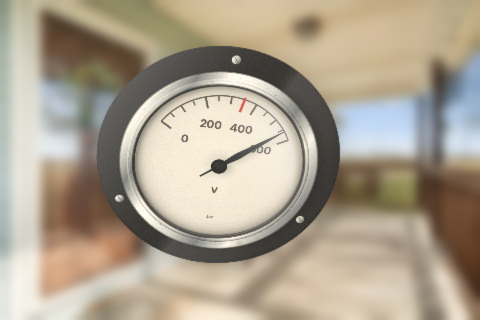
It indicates 550 V
